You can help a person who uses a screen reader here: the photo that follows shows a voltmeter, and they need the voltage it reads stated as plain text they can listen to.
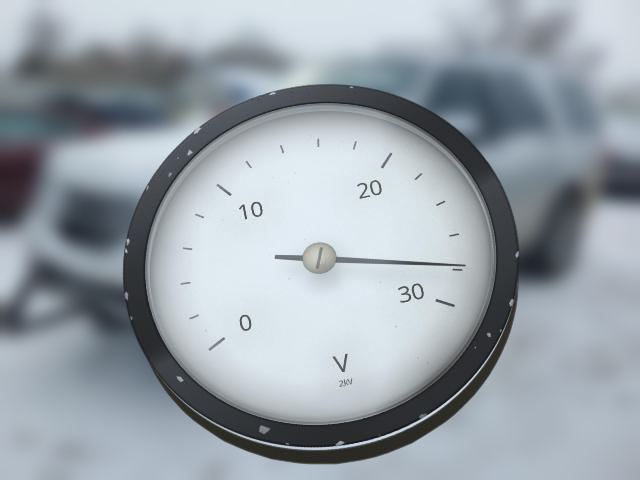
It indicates 28 V
